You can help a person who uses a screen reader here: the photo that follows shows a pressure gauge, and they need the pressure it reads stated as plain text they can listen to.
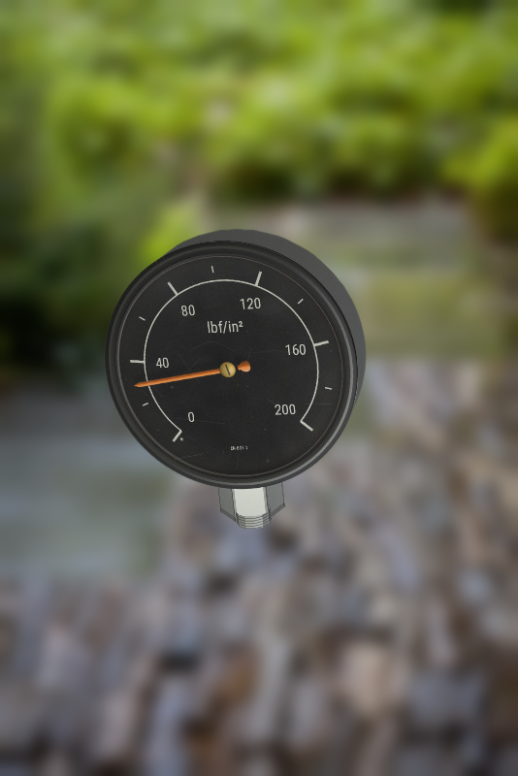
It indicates 30 psi
